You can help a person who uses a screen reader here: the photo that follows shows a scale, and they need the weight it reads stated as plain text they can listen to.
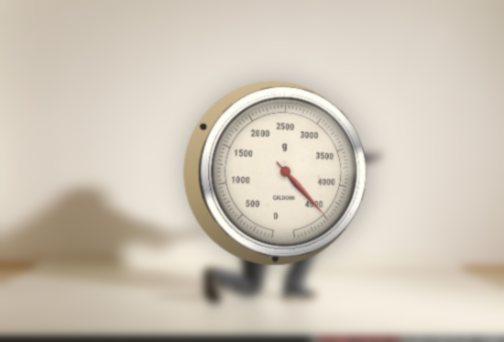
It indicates 4500 g
